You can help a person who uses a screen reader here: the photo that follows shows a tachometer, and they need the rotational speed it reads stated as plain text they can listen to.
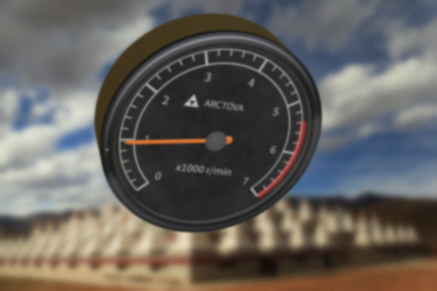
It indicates 1000 rpm
